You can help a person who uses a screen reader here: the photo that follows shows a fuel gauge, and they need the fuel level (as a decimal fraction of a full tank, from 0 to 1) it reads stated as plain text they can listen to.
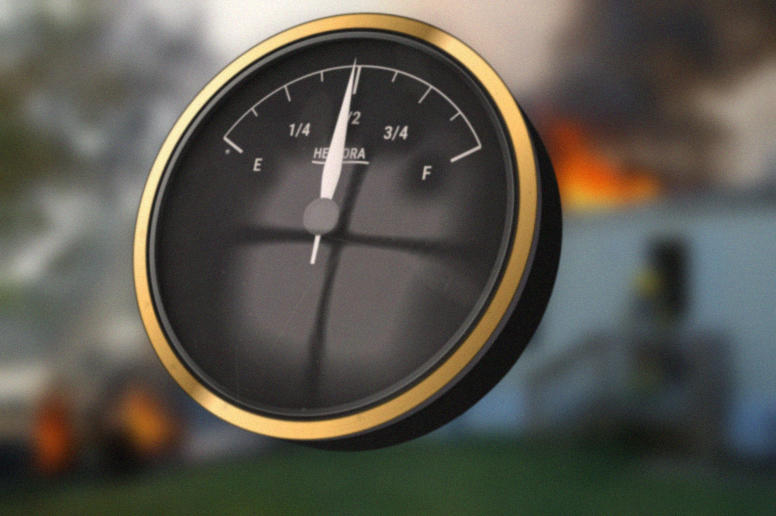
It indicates 0.5
